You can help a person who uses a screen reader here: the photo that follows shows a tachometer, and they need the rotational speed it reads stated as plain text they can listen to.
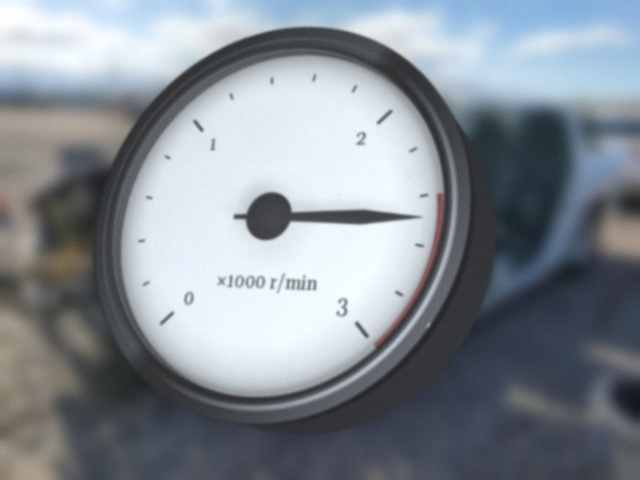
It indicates 2500 rpm
